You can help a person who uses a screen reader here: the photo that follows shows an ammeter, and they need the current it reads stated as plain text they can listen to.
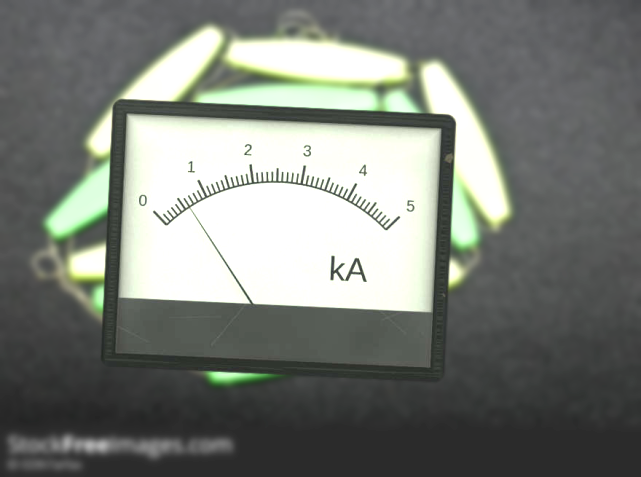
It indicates 0.6 kA
